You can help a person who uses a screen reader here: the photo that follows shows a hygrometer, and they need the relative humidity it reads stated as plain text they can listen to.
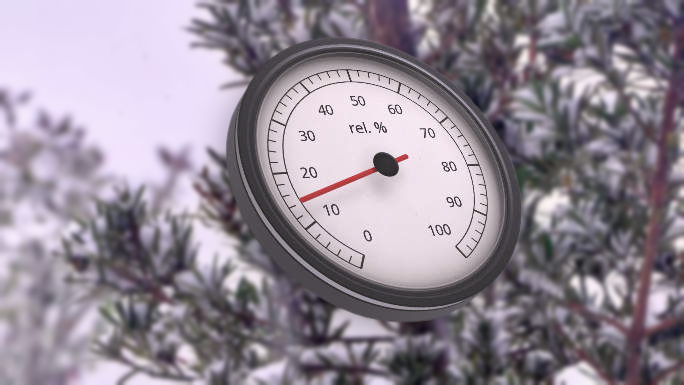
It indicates 14 %
